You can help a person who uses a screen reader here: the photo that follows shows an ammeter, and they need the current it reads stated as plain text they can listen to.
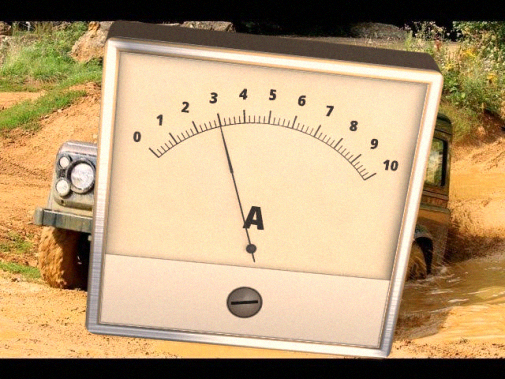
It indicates 3 A
